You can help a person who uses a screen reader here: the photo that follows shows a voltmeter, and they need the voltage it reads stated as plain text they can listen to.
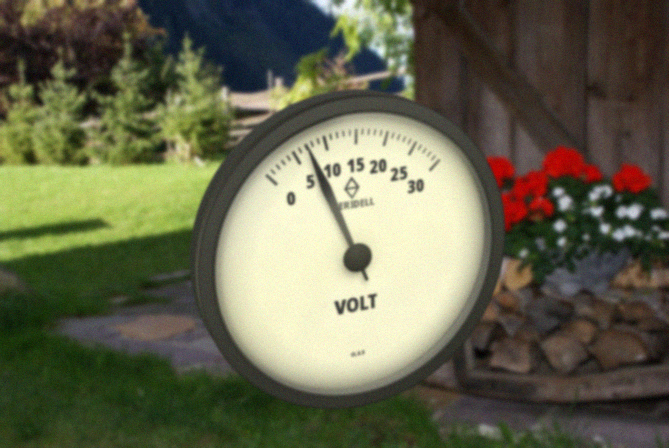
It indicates 7 V
